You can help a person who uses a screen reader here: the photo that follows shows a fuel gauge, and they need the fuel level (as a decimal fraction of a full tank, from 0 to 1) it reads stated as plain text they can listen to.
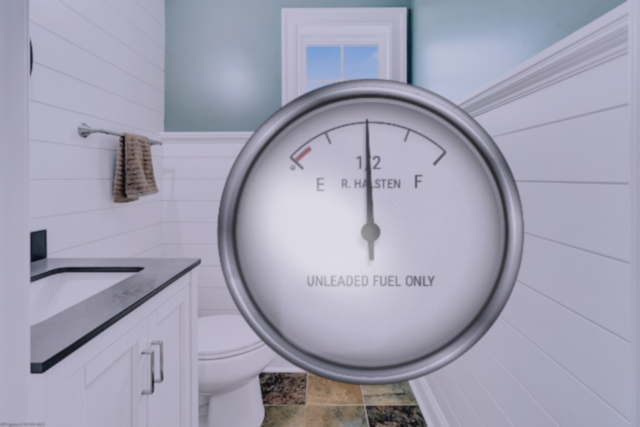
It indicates 0.5
